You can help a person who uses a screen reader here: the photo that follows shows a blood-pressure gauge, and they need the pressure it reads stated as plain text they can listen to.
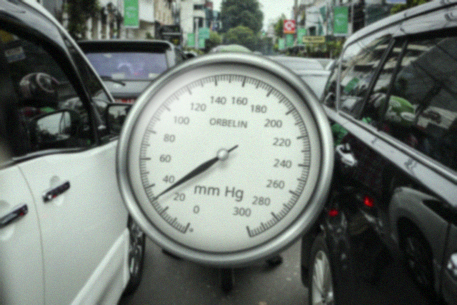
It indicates 30 mmHg
